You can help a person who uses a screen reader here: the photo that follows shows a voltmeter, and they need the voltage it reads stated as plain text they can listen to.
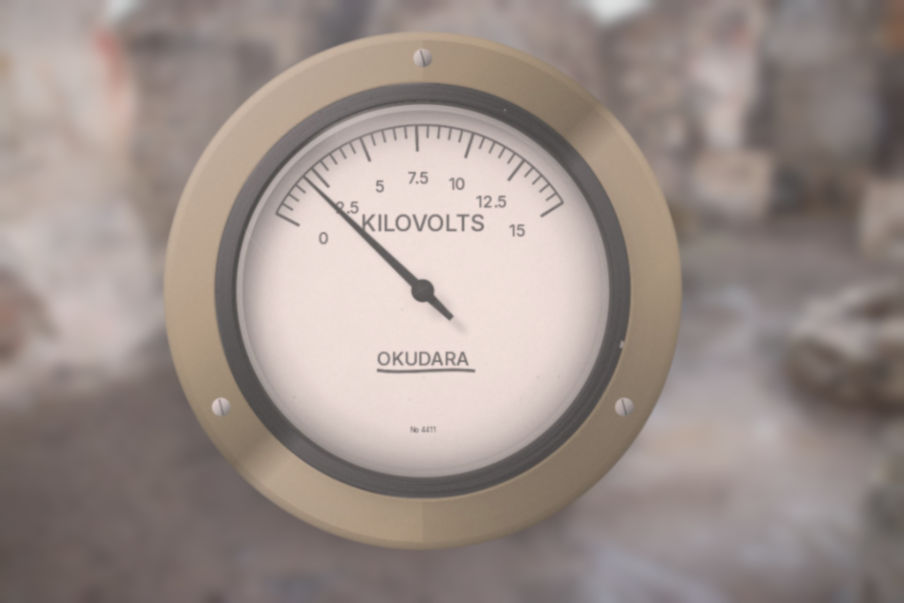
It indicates 2 kV
